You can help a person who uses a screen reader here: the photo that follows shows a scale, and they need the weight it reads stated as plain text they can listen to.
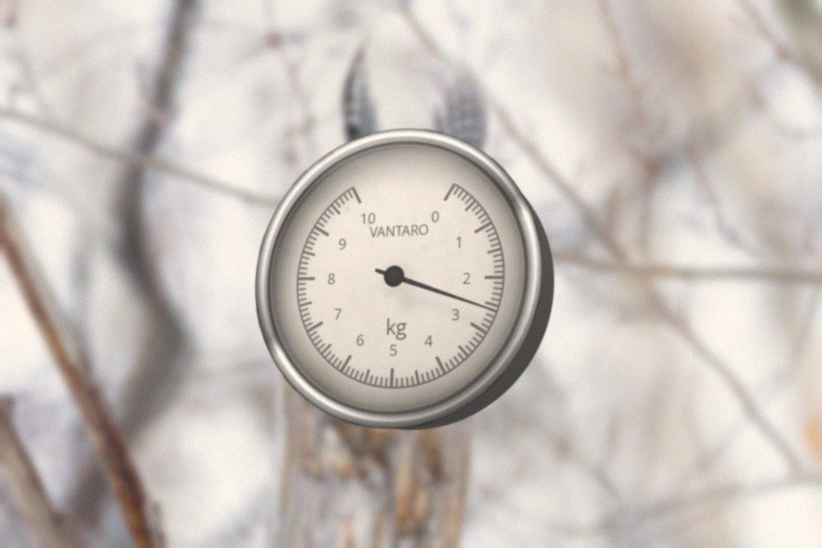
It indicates 2.6 kg
